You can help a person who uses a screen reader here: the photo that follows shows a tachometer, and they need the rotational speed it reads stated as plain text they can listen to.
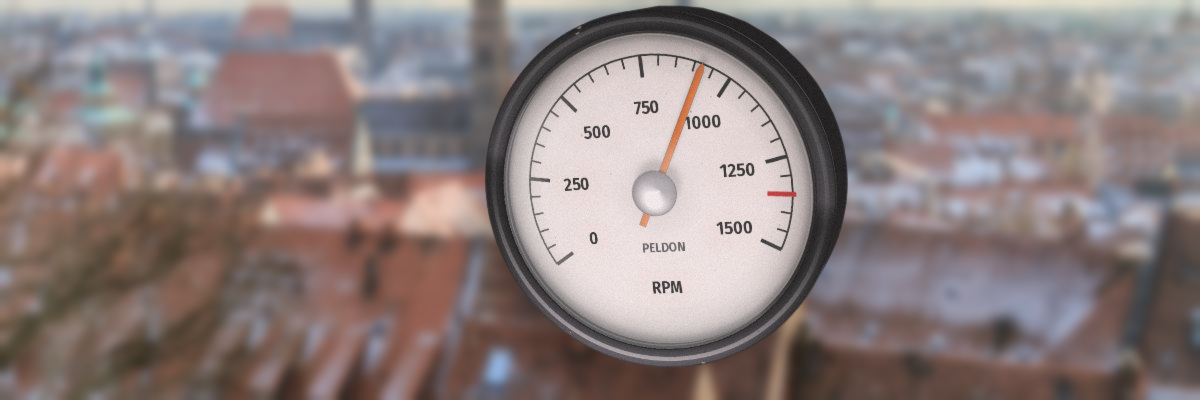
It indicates 925 rpm
